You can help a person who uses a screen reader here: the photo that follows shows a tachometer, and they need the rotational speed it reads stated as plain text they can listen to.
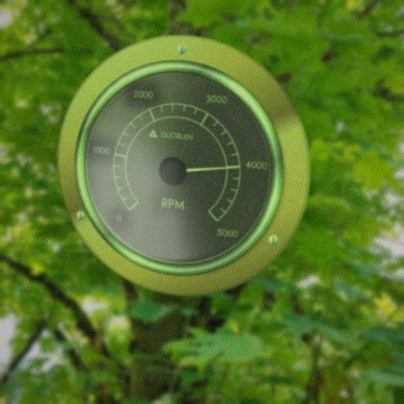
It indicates 4000 rpm
